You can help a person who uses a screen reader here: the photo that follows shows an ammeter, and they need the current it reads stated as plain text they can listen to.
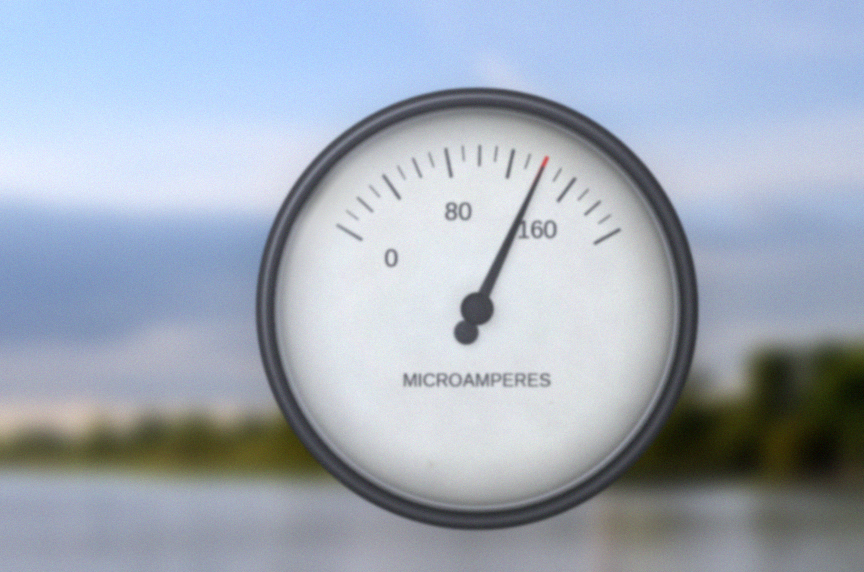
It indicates 140 µA
